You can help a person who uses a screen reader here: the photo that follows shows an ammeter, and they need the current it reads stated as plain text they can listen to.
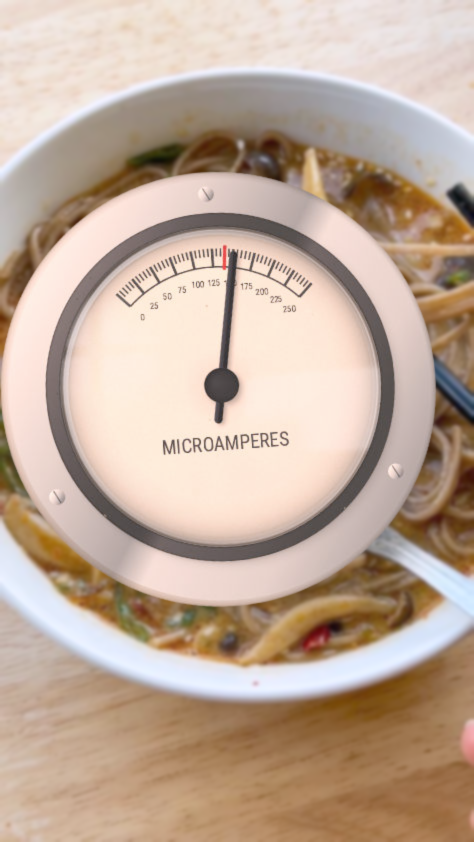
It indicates 150 µA
